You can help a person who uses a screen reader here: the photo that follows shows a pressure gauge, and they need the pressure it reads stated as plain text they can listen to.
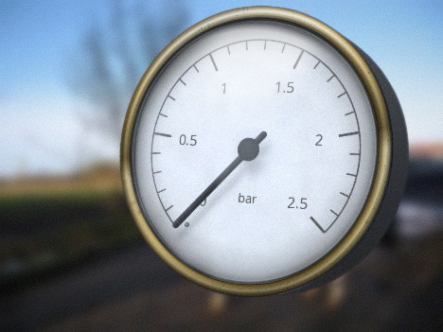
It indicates 0 bar
